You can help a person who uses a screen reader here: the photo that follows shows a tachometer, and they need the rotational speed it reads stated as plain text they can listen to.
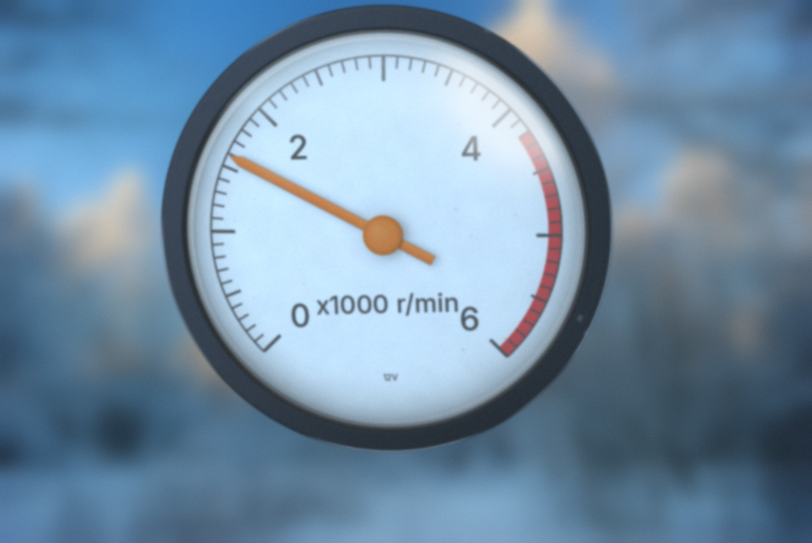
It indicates 1600 rpm
